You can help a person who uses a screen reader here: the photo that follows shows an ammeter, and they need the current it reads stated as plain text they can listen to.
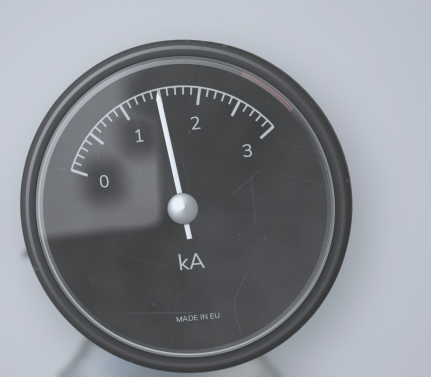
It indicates 1.5 kA
